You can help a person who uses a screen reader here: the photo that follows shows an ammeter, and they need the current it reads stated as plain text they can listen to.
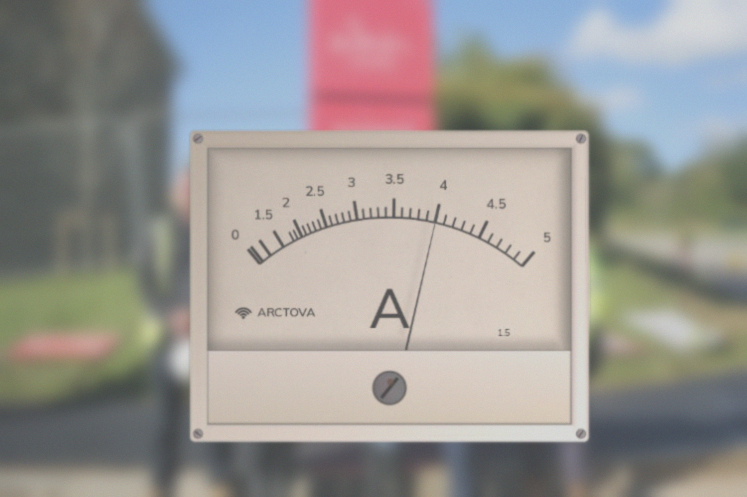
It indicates 4 A
